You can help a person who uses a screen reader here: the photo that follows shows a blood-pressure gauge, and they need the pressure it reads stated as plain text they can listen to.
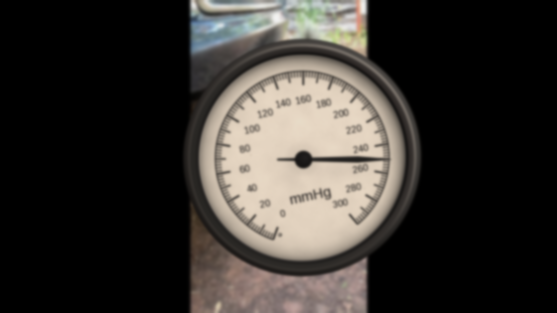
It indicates 250 mmHg
